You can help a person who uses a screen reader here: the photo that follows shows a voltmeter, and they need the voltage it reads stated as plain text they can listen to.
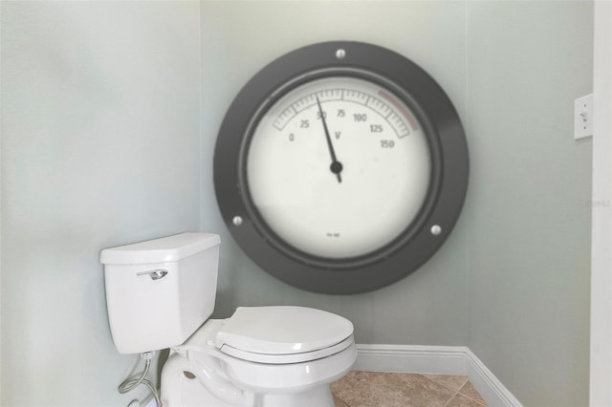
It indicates 50 V
